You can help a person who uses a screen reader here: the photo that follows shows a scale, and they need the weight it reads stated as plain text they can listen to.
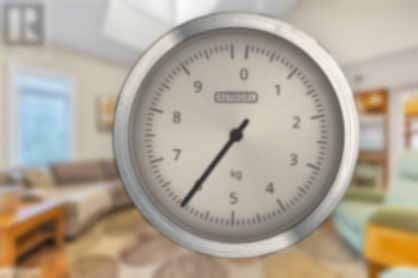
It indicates 6 kg
